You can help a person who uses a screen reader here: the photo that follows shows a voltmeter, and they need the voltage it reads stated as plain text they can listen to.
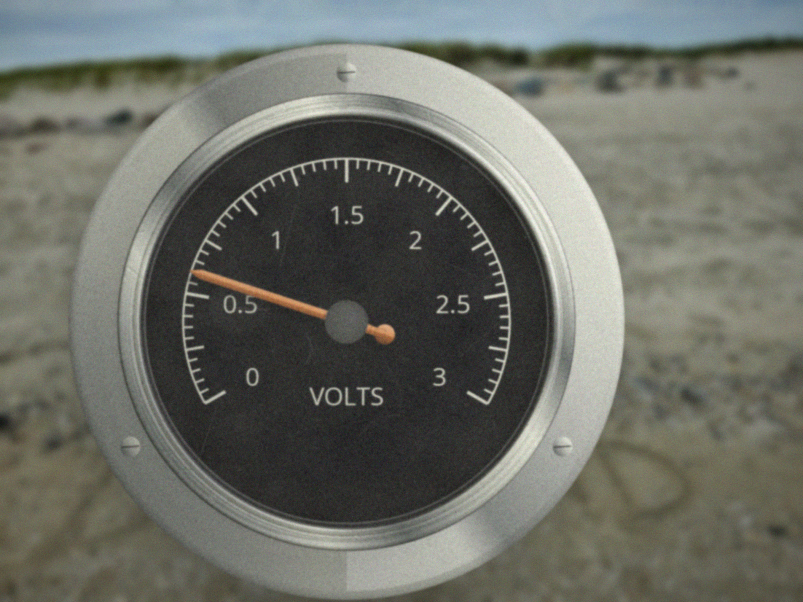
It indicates 0.6 V
